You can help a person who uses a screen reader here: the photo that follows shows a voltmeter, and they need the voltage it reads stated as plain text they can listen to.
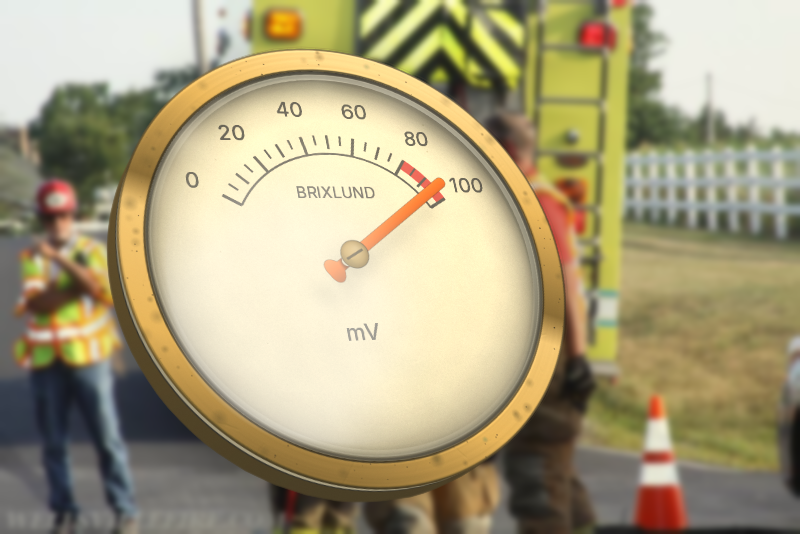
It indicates 95 mV
